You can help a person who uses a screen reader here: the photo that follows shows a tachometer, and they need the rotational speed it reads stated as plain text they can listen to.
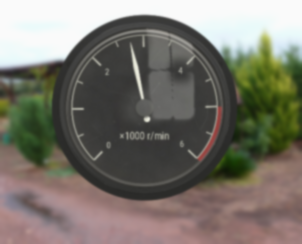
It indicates 2750 rpm
